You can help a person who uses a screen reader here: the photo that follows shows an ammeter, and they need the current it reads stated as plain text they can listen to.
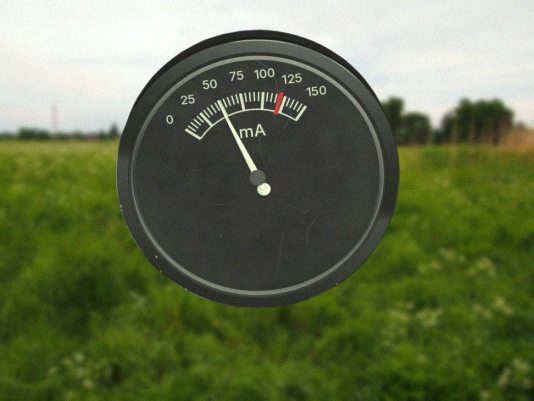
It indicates 50 mA
